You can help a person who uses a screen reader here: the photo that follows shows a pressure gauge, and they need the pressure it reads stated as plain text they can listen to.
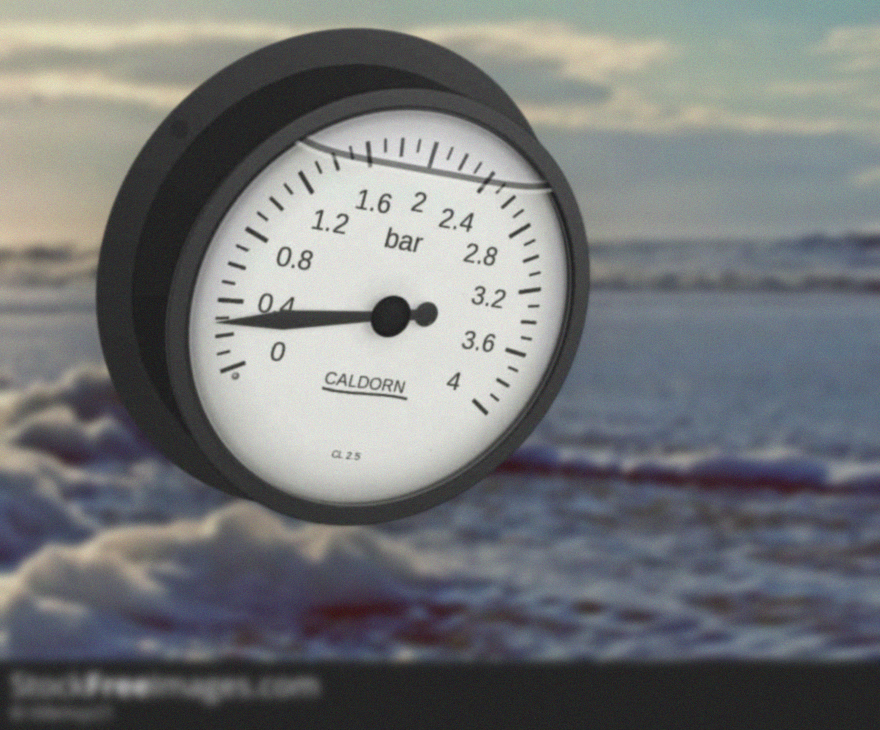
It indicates 0.3 bar
